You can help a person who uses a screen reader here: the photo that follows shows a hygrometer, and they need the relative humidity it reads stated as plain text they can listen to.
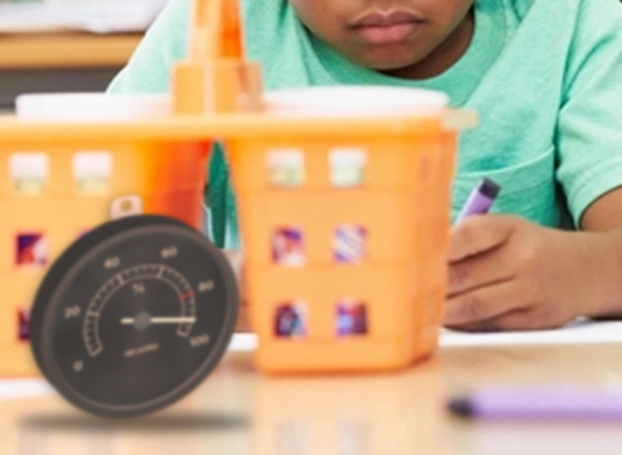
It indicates 92 %
